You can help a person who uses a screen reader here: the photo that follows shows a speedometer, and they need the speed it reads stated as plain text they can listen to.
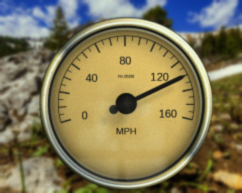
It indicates 130 mph
